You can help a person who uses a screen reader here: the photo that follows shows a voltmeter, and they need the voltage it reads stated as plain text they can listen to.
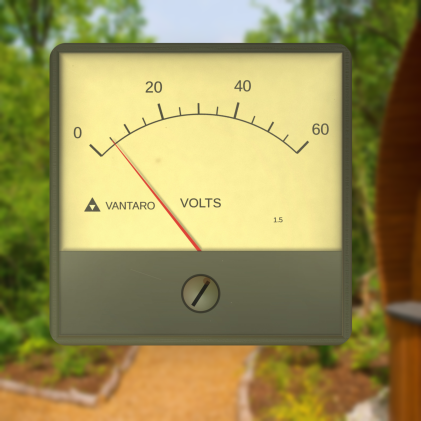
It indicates 5 V
